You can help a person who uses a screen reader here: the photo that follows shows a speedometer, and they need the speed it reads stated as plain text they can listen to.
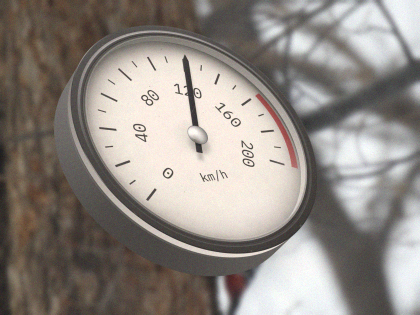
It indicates 120 km/h
